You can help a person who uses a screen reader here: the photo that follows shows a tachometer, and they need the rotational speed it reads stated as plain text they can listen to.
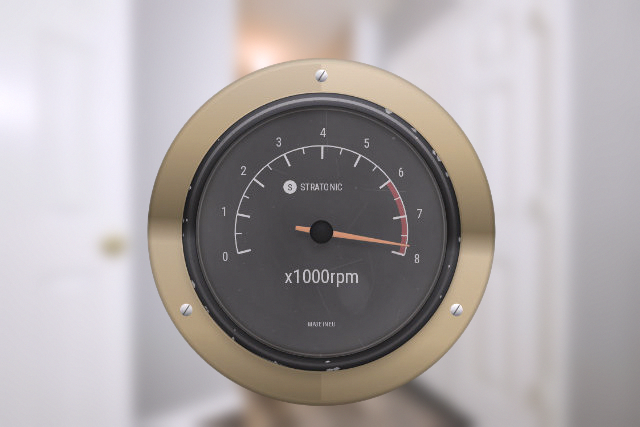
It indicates 7750 rpm
